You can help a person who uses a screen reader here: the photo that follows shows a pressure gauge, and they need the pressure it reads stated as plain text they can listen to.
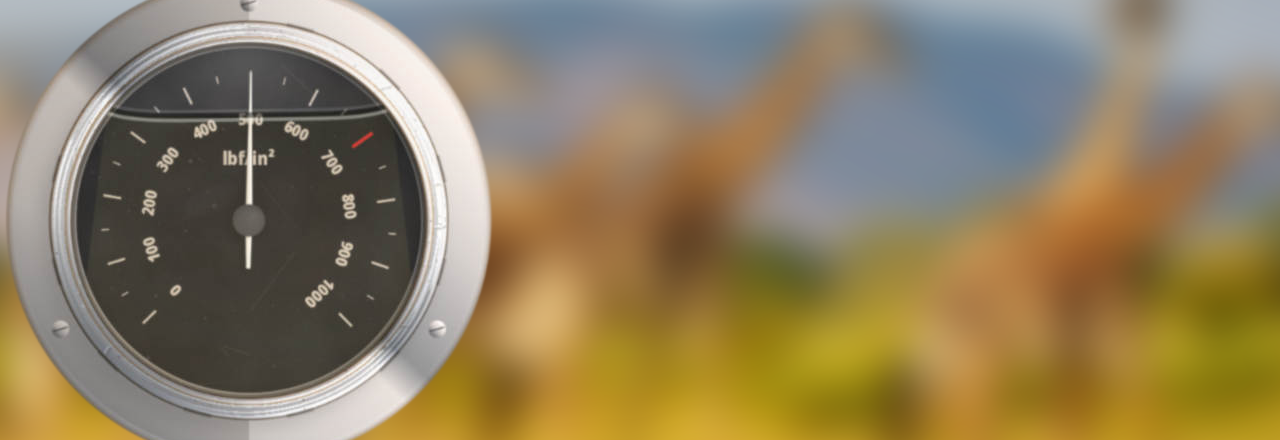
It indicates 500 psi
